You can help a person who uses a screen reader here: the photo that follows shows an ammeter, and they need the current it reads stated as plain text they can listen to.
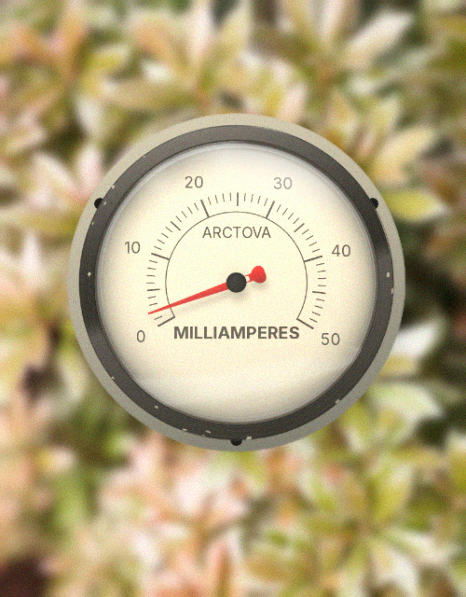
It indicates 2 mA
